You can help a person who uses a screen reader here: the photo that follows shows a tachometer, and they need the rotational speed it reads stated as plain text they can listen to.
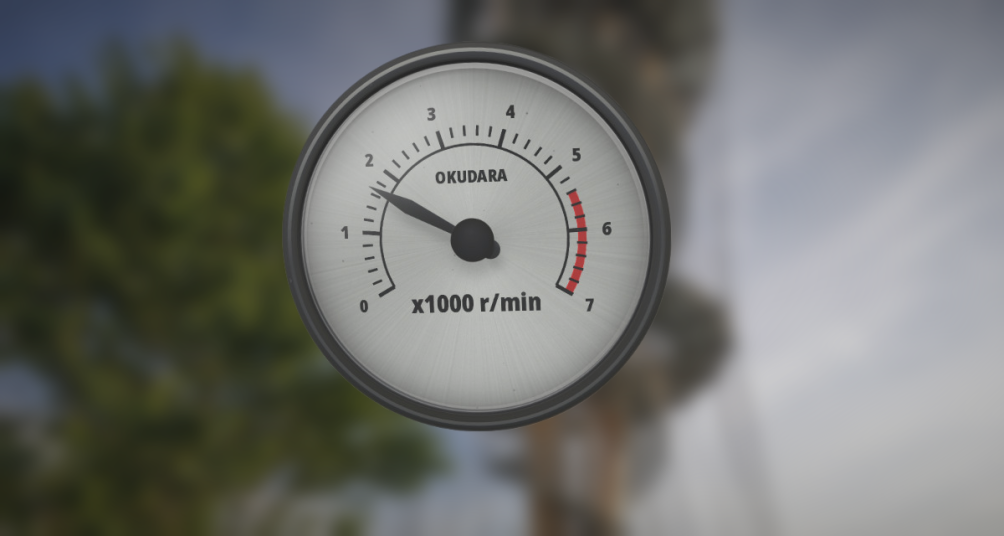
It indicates 1700 rpm
